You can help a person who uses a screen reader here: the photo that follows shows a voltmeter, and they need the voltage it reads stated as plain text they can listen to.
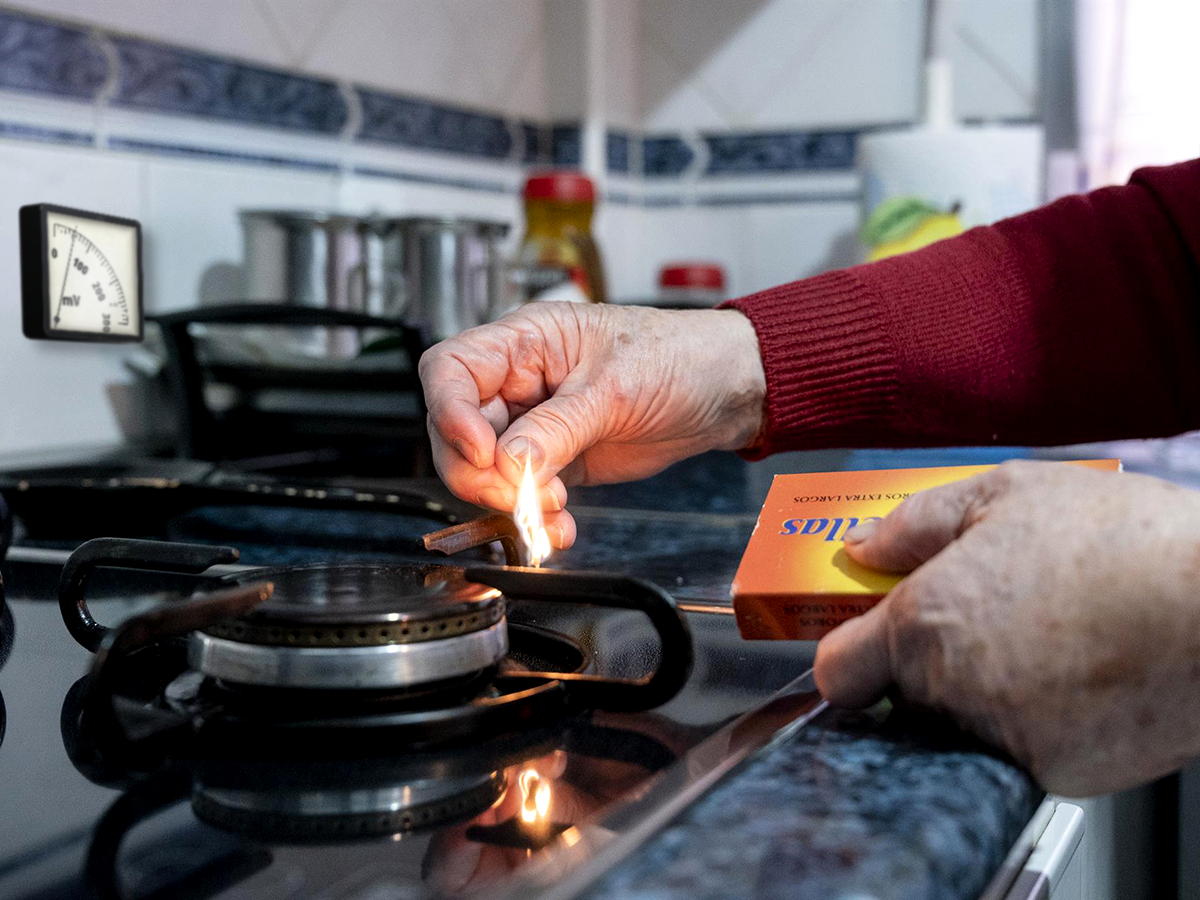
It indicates 50 mV
